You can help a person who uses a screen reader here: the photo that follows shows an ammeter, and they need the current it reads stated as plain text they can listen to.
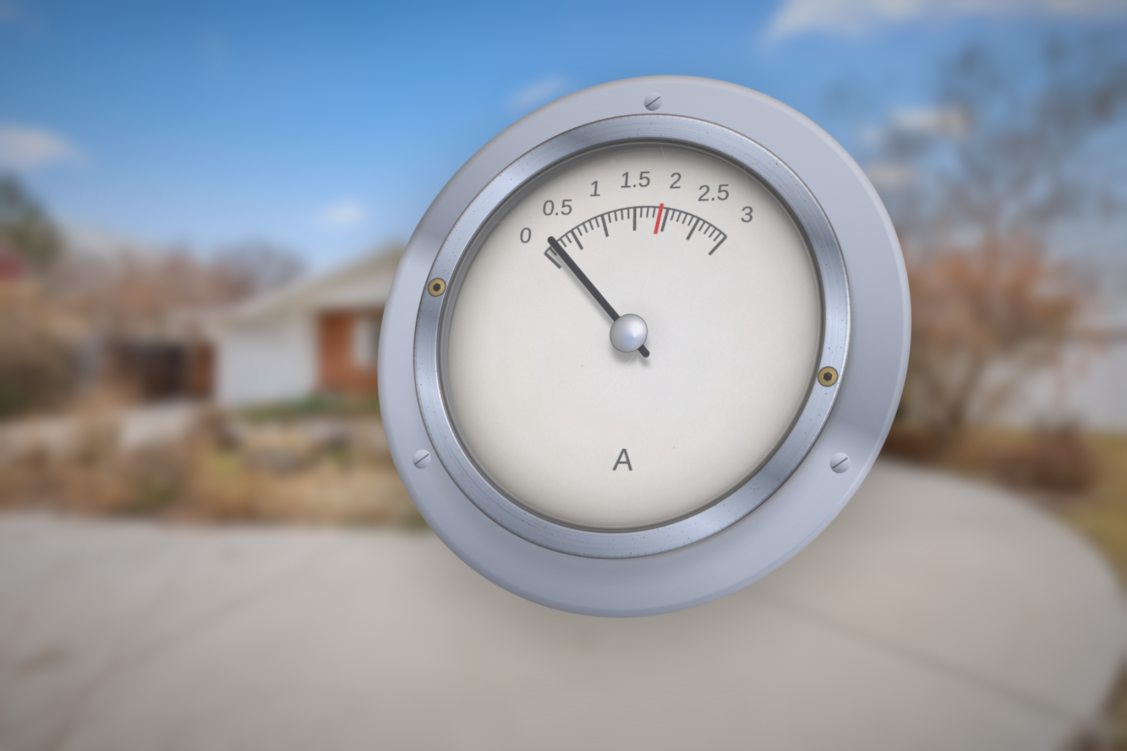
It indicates 0.2 A
